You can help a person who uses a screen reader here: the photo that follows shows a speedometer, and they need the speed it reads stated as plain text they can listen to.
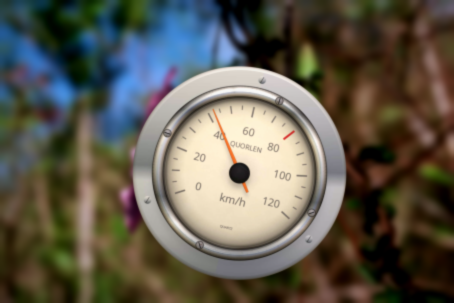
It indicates 42.5 km/h
